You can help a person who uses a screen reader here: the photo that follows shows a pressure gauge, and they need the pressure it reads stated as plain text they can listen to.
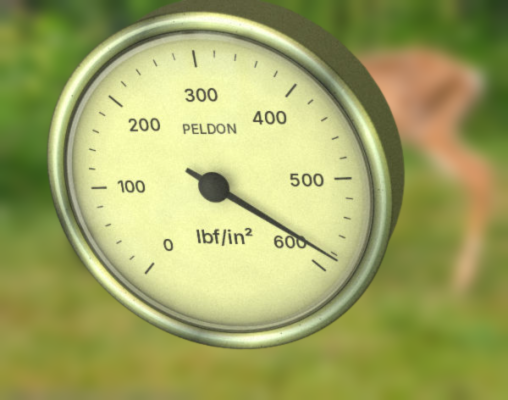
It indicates 580 psi
